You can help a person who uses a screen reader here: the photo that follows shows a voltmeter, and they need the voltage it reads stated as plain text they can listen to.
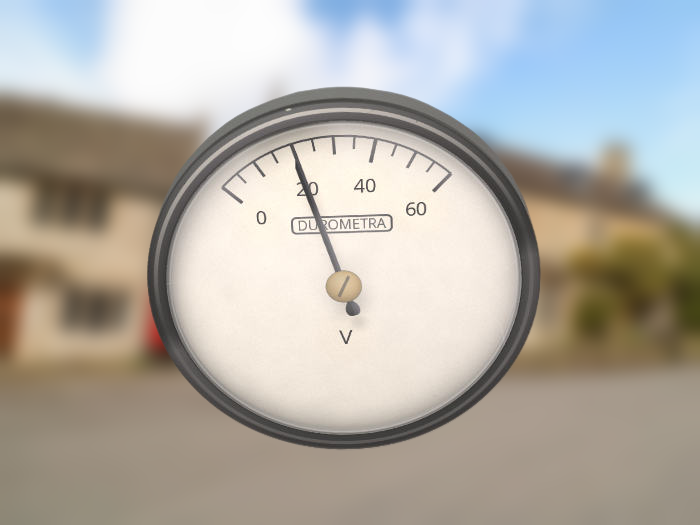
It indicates 20 V
